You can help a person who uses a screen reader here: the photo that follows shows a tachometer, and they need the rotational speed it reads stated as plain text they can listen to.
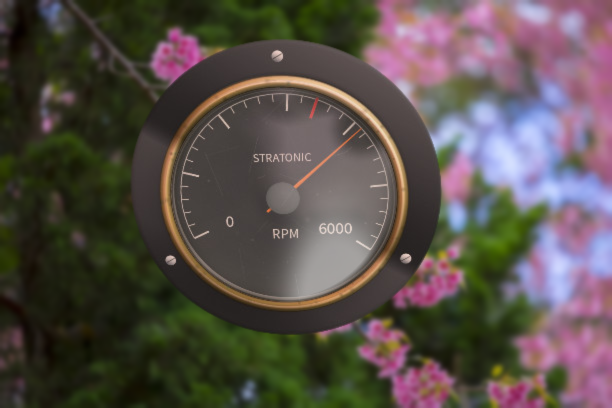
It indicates 4100 rpm
